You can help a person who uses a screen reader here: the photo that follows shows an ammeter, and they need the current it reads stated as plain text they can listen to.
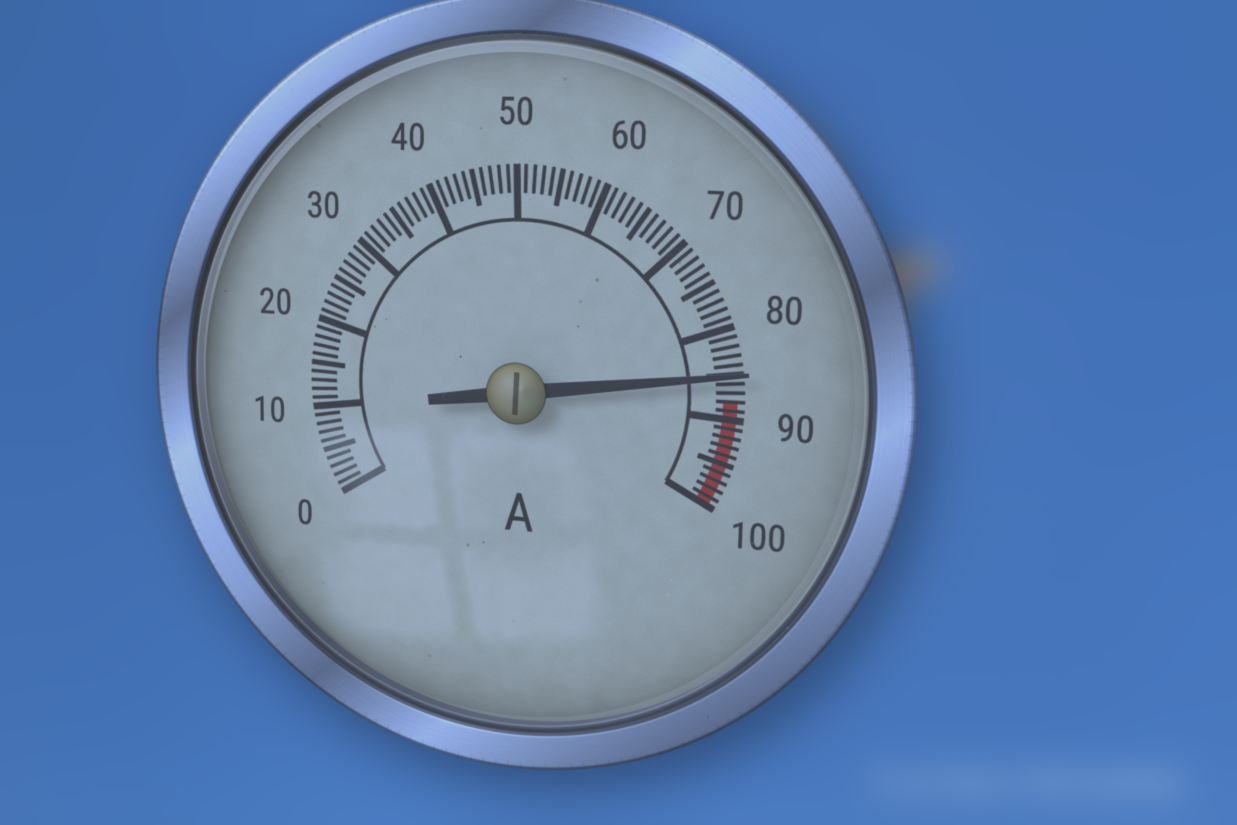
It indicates 85 A
